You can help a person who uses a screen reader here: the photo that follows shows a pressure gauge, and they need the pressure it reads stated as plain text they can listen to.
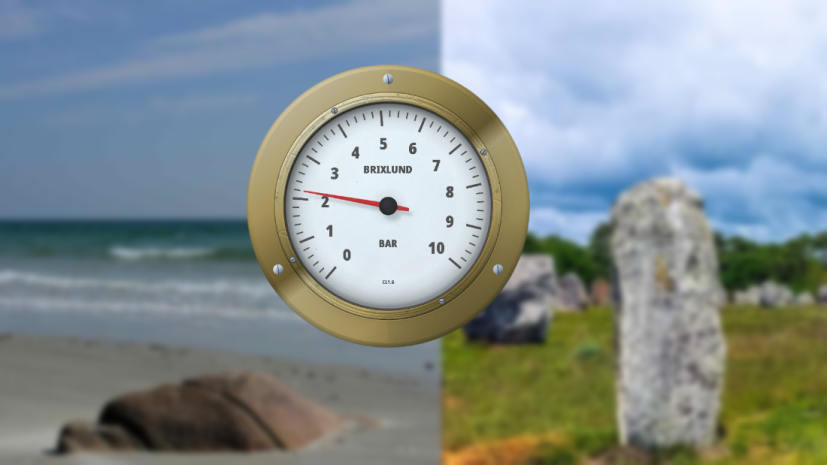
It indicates 2.2 bar
